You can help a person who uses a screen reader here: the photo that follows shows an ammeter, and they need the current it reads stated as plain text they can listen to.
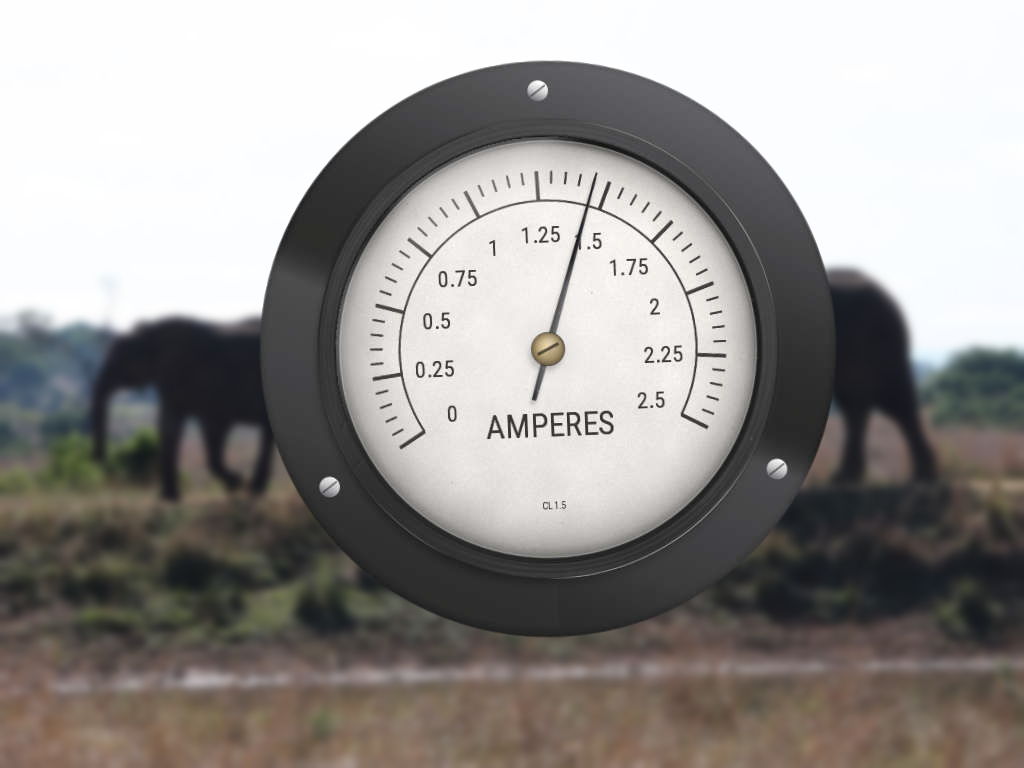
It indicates 1.45 A
